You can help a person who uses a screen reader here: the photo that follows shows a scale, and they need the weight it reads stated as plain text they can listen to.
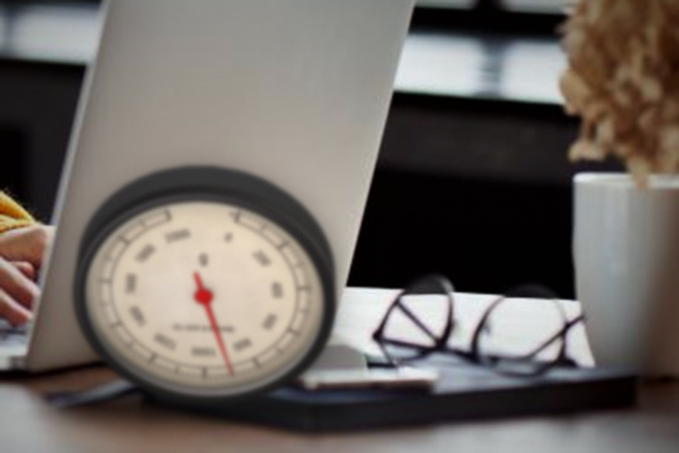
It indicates 900 g
